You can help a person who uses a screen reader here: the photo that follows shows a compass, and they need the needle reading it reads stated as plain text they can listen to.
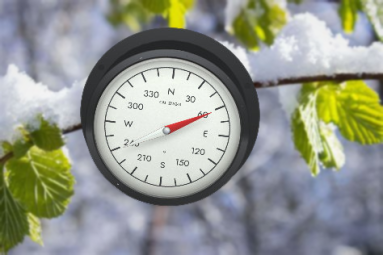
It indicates 60 °
